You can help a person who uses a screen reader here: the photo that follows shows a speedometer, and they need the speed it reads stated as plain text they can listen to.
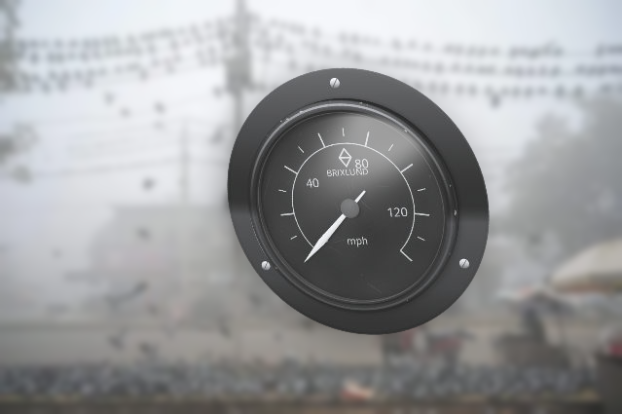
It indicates 0 mph
